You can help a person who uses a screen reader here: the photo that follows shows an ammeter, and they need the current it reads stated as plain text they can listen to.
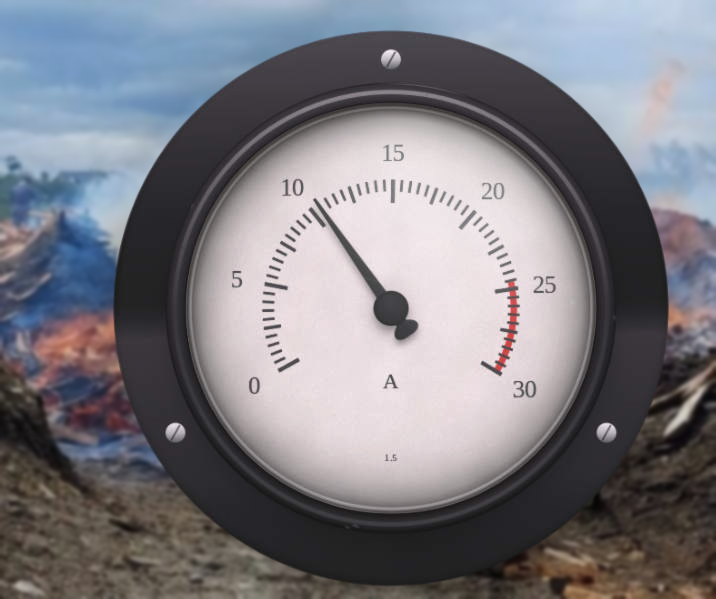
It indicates 10.5 A
